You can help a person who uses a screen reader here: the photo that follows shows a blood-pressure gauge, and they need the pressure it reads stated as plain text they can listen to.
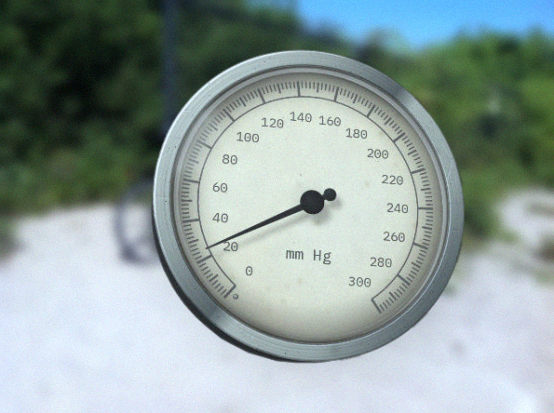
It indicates 24 mmHg
